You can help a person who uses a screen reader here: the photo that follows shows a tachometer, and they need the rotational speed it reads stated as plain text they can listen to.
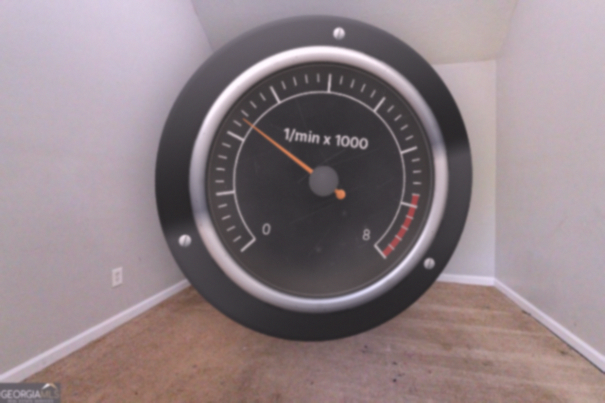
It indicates 2300 rpm
